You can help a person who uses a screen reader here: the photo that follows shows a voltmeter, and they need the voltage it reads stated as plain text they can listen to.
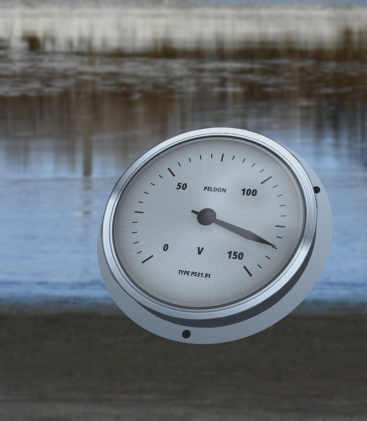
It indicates 135 V
